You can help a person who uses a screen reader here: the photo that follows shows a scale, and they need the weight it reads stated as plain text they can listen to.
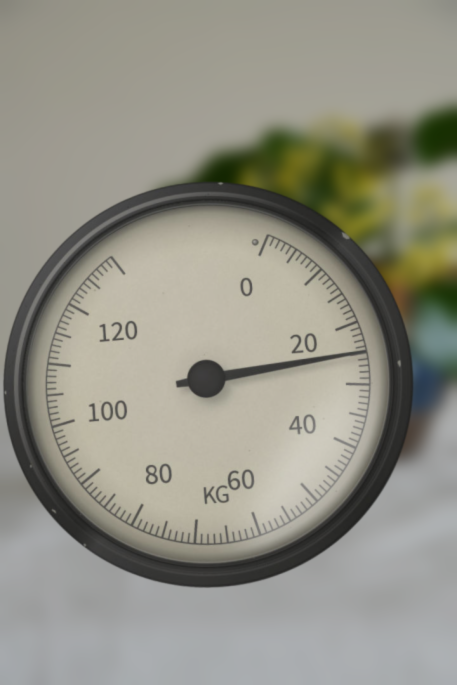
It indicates 25 kg
